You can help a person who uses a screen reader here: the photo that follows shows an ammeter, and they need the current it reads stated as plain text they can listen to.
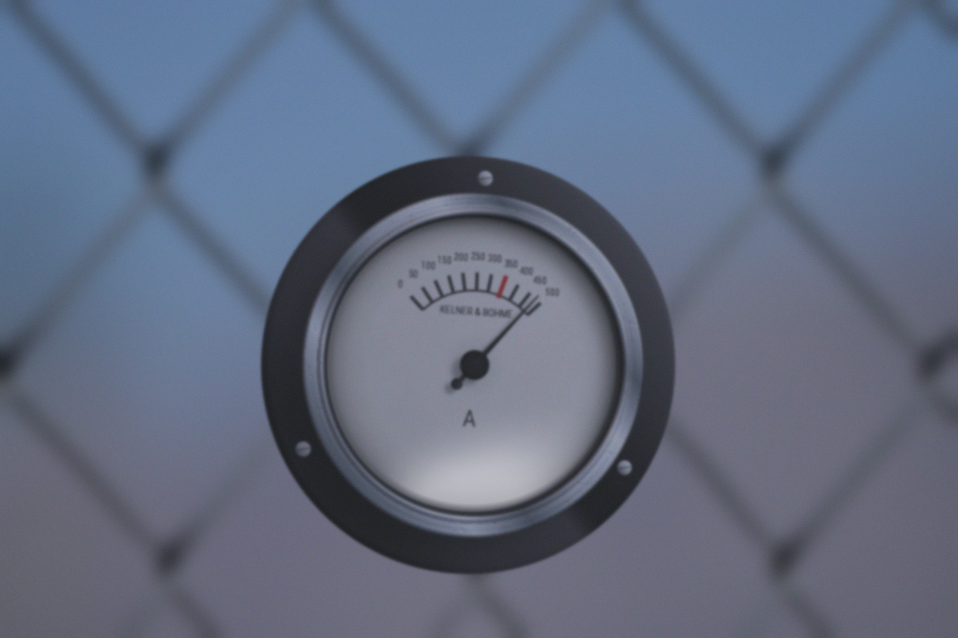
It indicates 475 A
